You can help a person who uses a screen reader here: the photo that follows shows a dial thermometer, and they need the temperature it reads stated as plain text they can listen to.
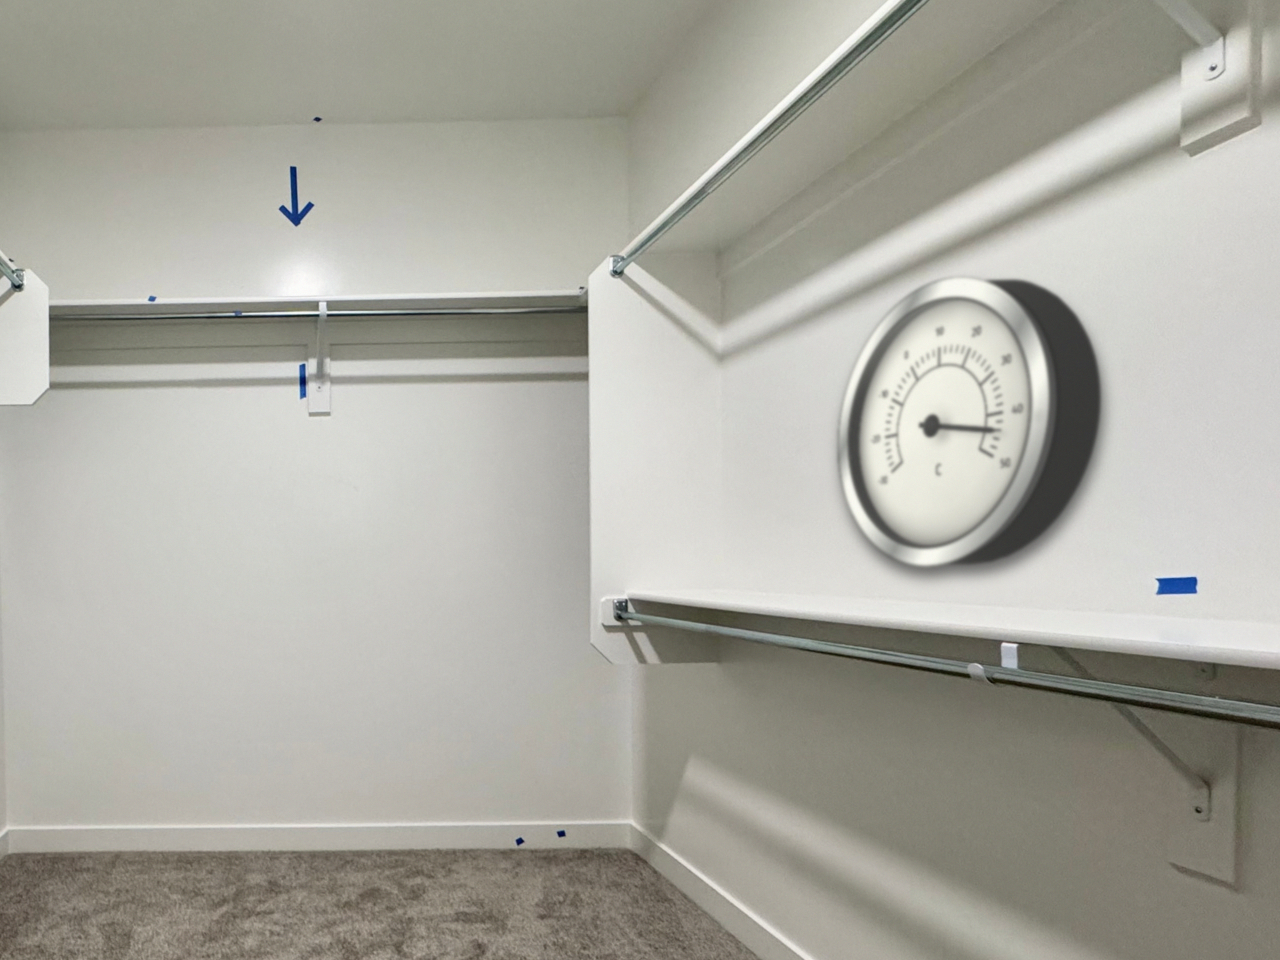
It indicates 44 °C
